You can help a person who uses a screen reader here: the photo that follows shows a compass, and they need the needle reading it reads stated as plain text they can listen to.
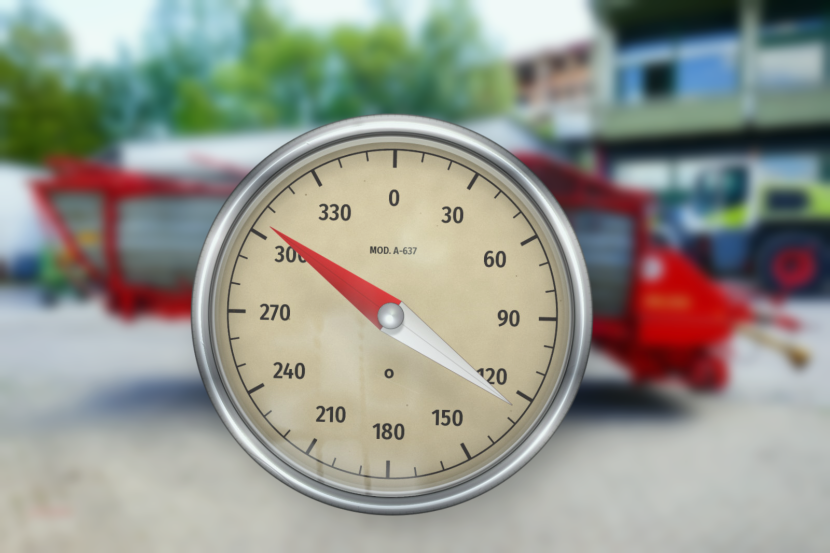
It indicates 305 °
